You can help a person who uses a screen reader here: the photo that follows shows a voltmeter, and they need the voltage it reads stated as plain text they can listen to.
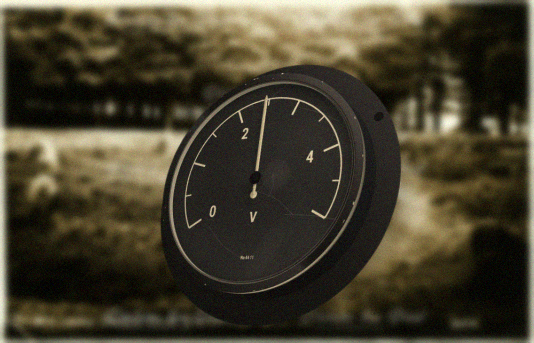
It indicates 2.5 V
